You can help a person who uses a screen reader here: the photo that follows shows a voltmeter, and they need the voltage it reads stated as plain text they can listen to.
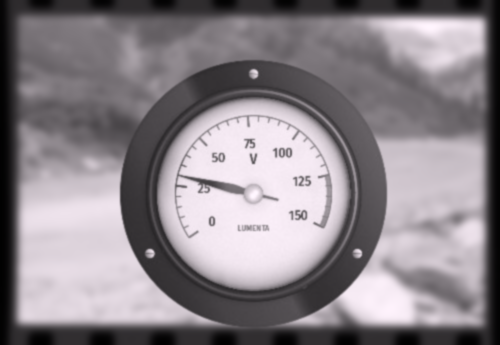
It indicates 30 V
